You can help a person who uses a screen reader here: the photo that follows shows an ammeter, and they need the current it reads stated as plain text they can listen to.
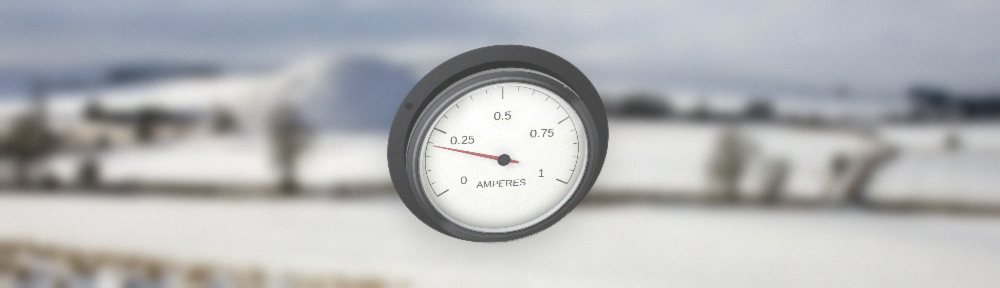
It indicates 0.2 A
